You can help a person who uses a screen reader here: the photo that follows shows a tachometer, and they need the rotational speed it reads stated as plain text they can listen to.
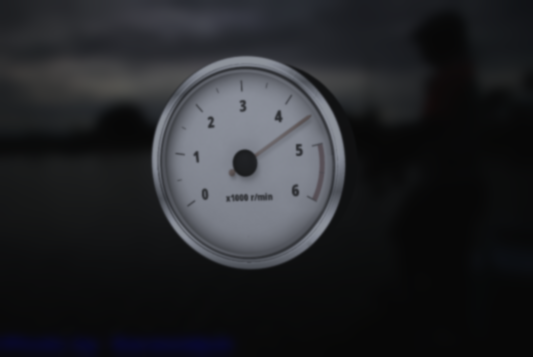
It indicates 4500 rpm
